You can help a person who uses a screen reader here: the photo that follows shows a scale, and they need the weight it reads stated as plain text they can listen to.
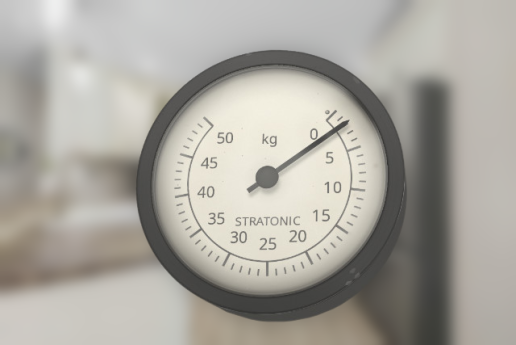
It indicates 2 kg
